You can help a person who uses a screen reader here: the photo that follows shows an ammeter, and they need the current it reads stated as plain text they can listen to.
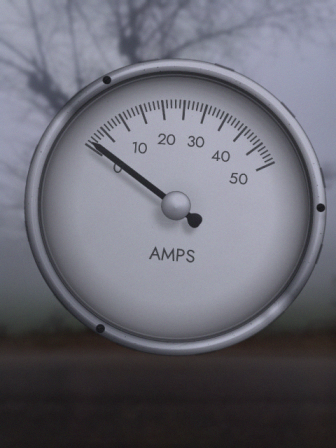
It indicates 1 A
